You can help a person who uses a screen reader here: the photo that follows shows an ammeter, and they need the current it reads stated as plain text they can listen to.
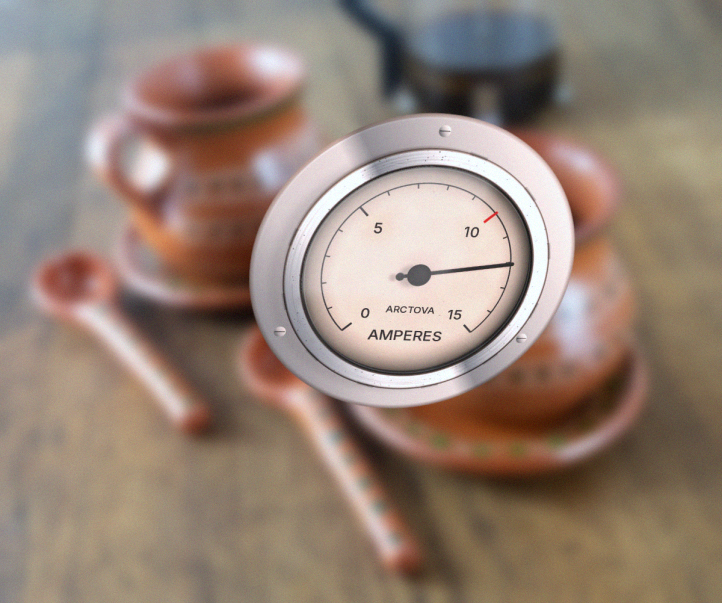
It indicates 12 A
